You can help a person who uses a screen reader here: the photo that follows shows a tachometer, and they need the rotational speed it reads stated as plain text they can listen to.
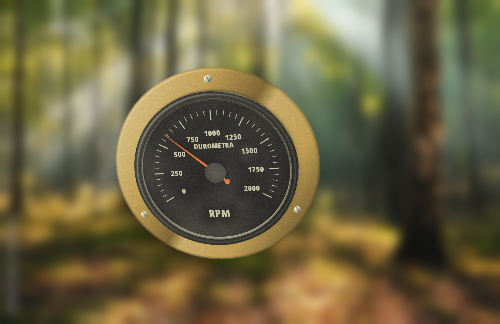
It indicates 600 rpm
